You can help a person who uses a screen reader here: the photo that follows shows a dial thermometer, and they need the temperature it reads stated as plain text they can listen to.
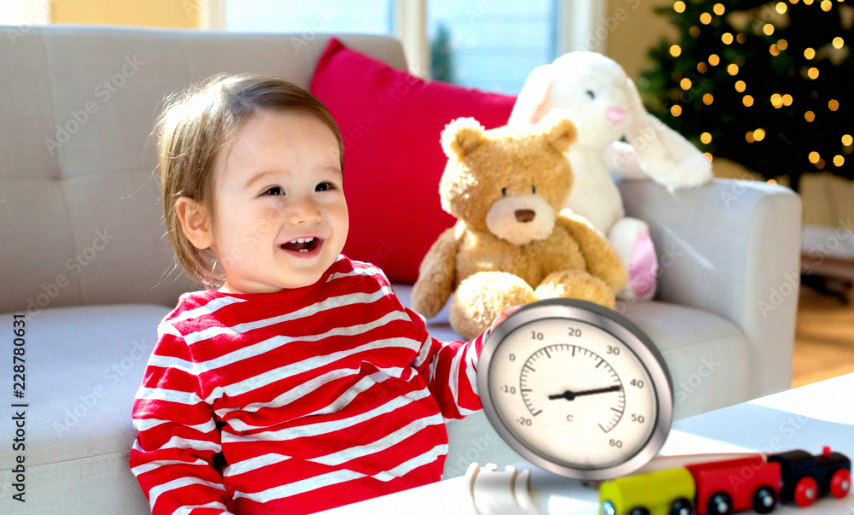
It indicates 40 °C
